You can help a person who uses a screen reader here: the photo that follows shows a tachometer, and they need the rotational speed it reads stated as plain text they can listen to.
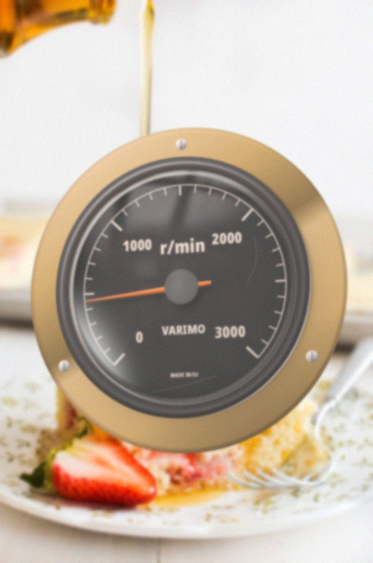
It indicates 450 rpm
